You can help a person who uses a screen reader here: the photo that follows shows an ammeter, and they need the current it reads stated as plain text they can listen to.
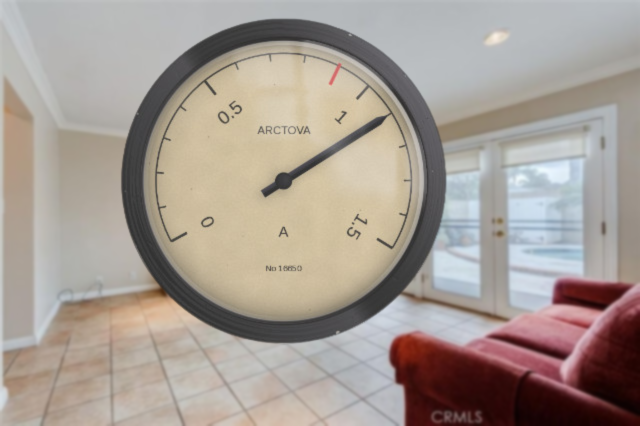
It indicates 1.1 A
